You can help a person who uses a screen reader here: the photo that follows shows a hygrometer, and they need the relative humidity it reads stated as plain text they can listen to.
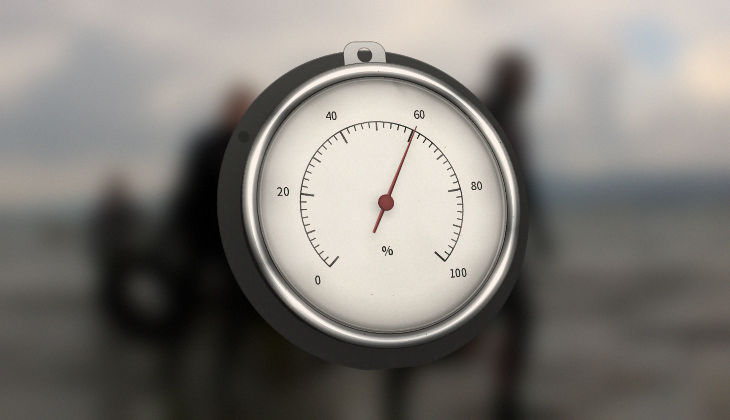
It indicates 60 %
